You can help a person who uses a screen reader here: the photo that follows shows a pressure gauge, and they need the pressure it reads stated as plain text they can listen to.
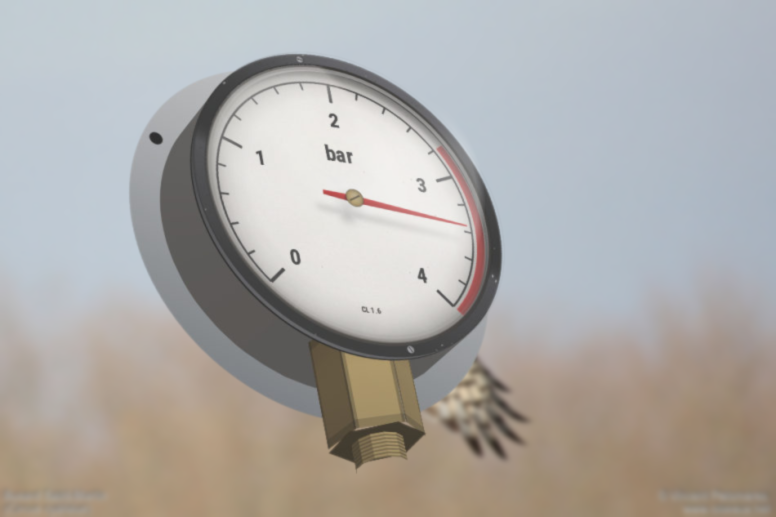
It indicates 3.4 bar
